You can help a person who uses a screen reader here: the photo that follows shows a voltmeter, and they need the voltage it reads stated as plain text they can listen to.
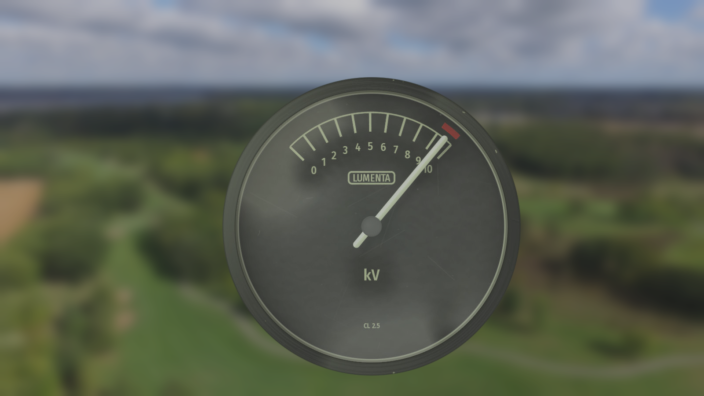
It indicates 9.5 kV
